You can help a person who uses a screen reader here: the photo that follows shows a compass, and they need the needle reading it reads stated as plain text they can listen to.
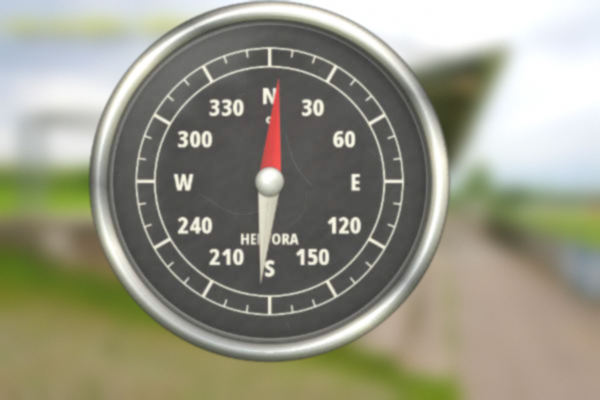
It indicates 5 °
